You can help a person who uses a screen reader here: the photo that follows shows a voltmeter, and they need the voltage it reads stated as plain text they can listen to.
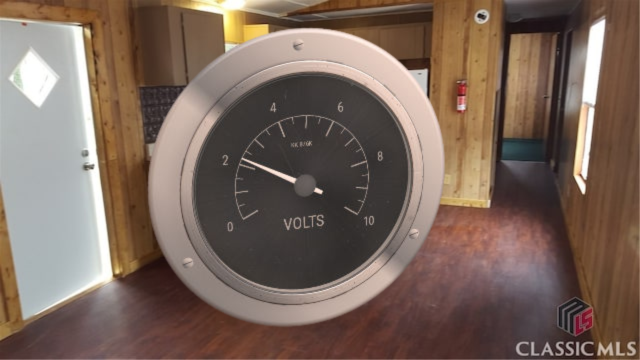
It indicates 2.25 V
